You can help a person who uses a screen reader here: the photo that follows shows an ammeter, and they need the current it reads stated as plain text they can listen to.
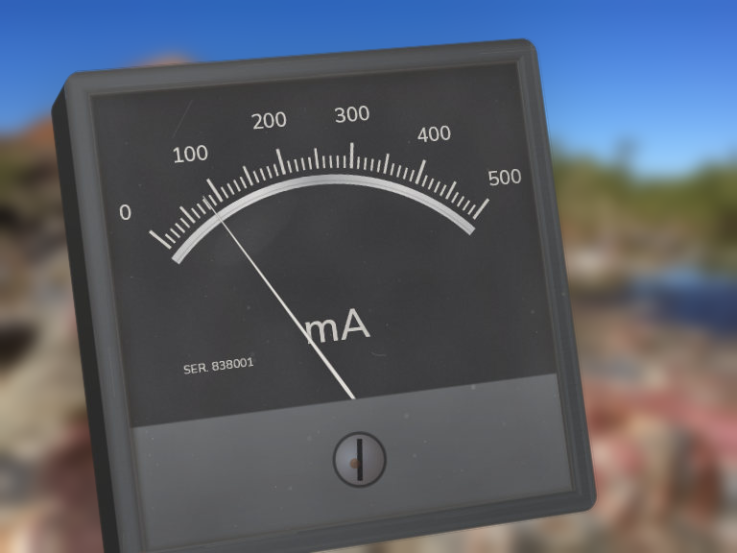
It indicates 80 mA
